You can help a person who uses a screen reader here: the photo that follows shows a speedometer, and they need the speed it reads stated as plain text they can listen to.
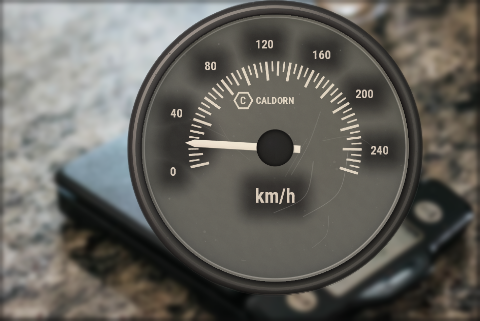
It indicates 20 km/h
